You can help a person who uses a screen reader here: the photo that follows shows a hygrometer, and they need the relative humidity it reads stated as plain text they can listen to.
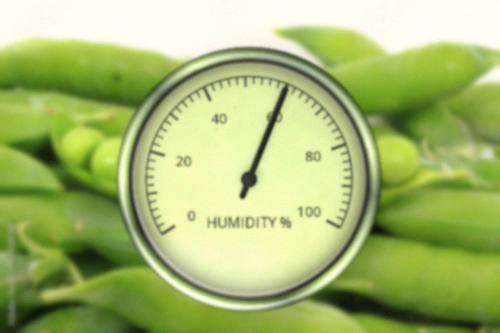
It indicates 60 %
